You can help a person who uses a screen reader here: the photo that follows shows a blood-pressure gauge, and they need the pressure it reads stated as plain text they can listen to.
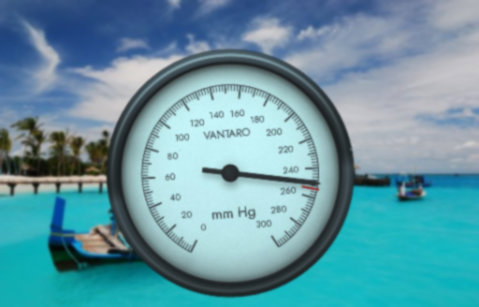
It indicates 250 mmHg
